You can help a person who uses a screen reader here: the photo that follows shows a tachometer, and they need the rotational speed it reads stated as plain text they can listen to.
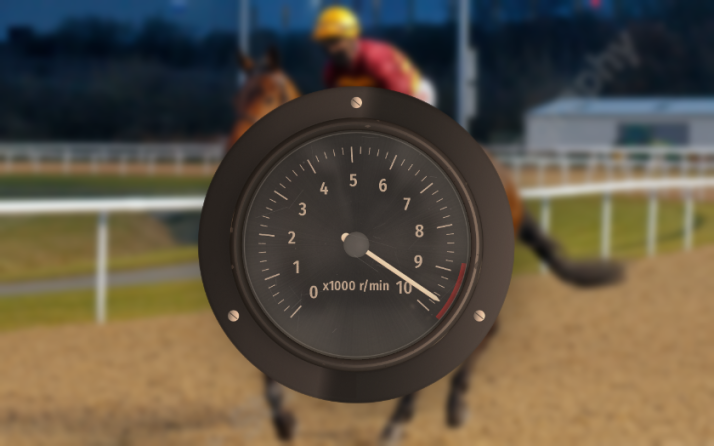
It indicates 9700 rpm
